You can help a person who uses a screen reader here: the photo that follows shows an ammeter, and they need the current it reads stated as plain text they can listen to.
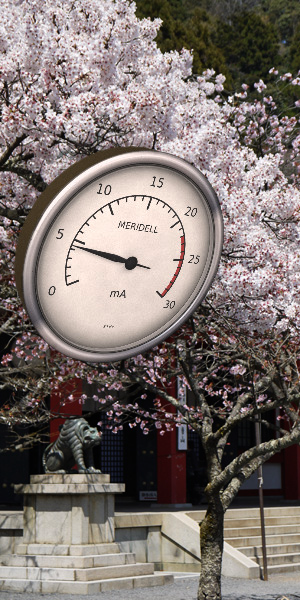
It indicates 4.5 mA
